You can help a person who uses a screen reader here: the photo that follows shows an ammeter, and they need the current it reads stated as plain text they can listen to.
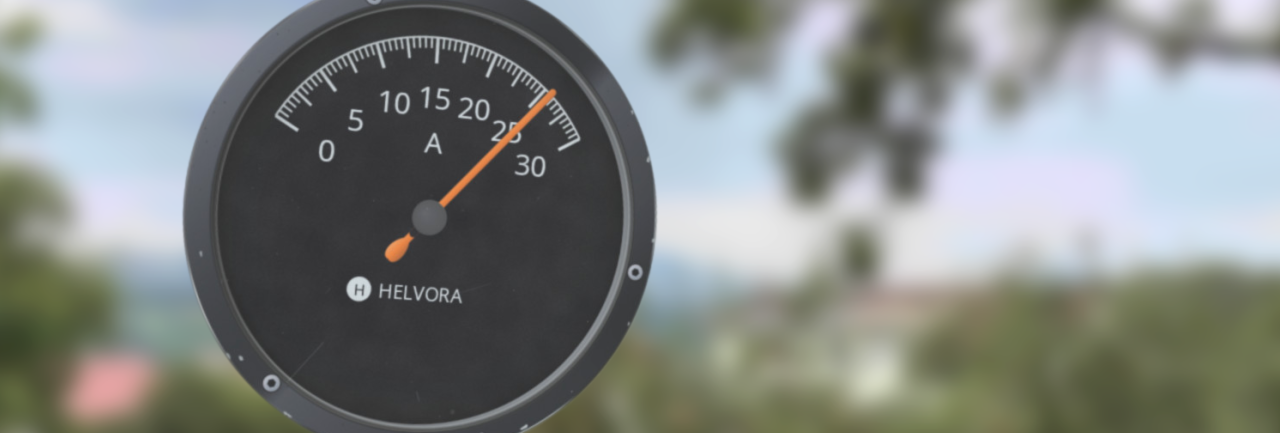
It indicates 25.5 A
